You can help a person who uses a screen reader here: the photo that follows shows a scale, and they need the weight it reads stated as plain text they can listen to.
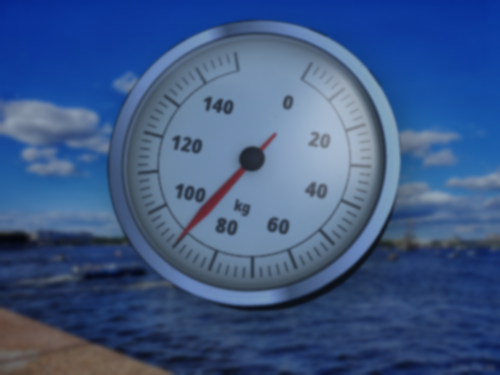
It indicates 90 kg
